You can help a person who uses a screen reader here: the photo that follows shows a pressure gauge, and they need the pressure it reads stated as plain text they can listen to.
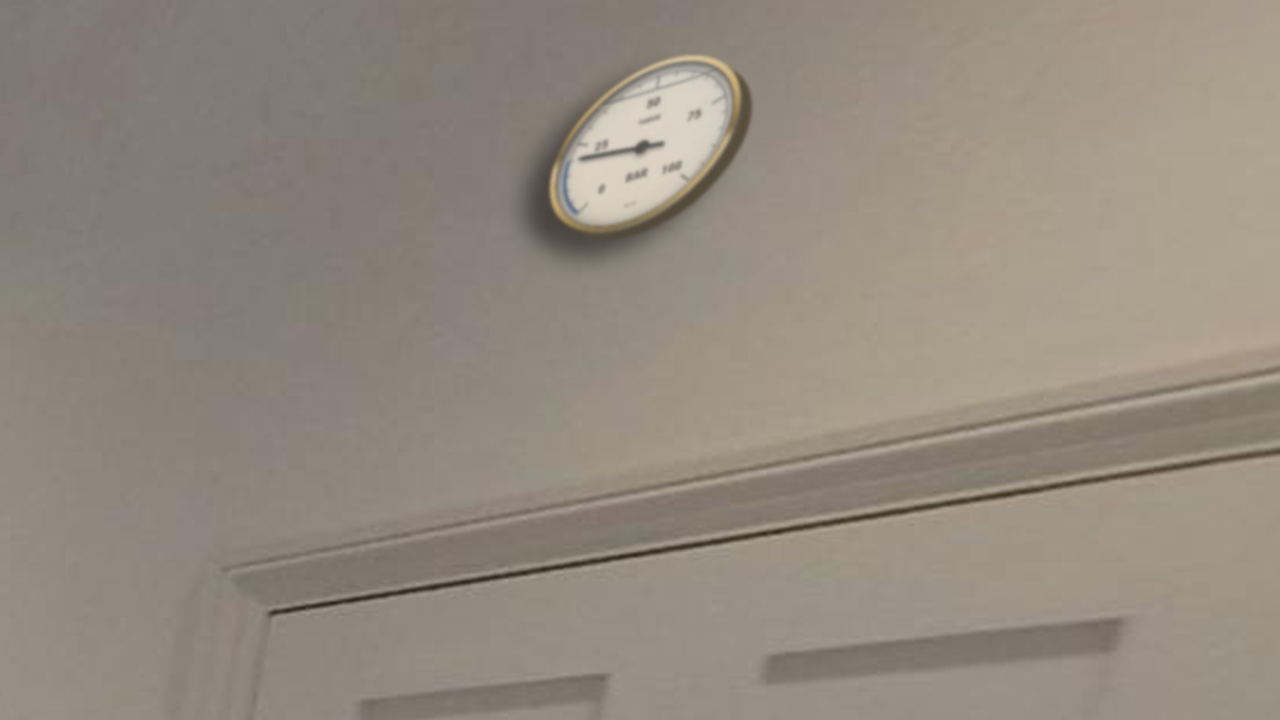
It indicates 20 bar
